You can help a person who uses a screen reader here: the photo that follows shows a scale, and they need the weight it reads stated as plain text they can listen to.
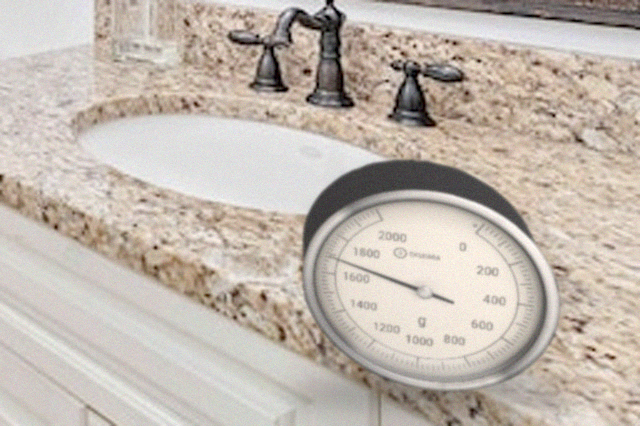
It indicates 1700 g
